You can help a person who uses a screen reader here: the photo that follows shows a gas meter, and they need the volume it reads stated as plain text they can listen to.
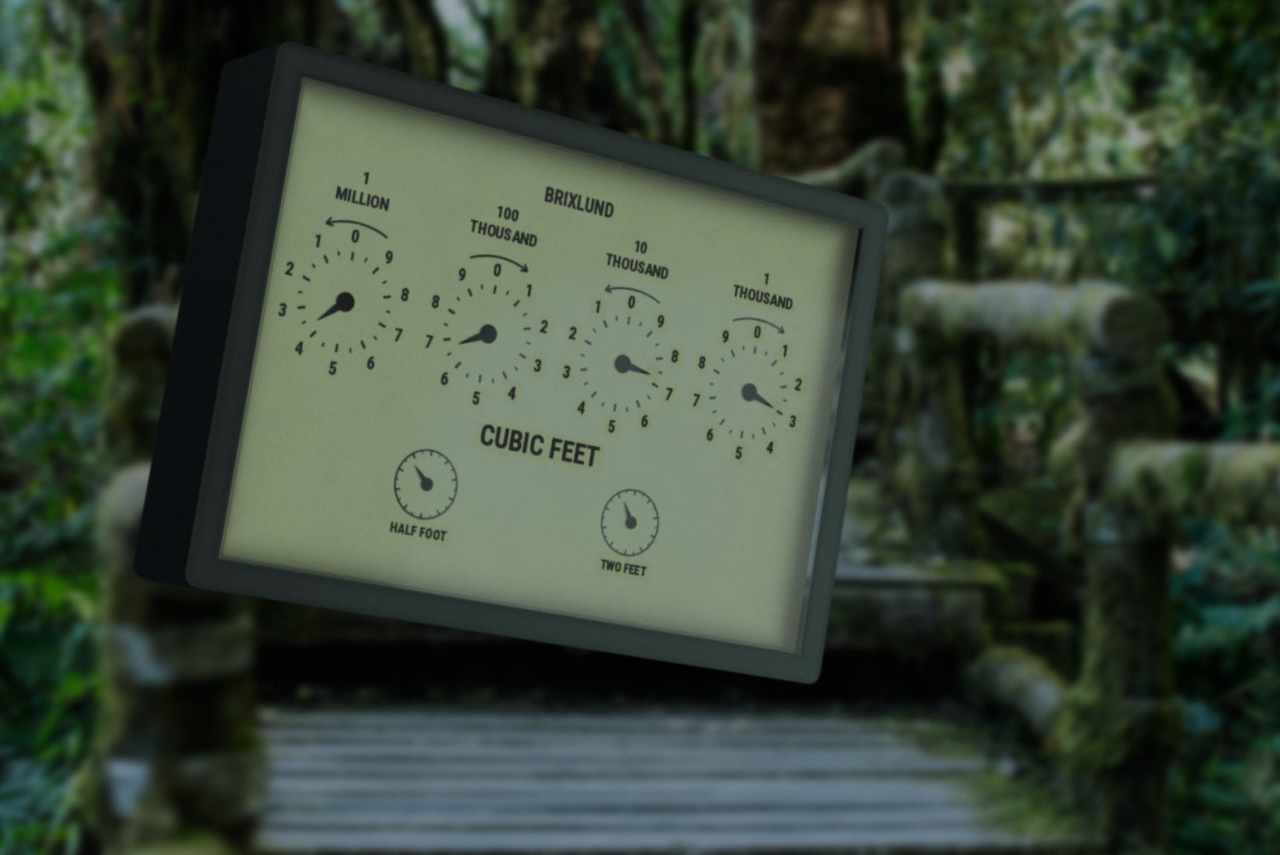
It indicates 367300 ft³
